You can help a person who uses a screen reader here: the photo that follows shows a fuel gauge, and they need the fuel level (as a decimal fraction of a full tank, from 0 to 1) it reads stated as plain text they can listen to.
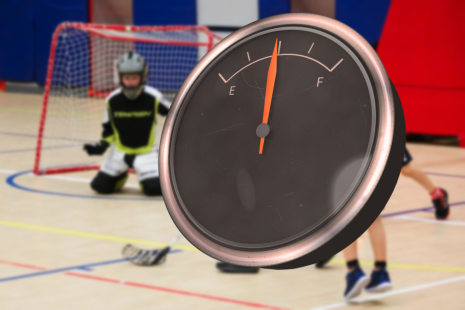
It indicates 0.5
